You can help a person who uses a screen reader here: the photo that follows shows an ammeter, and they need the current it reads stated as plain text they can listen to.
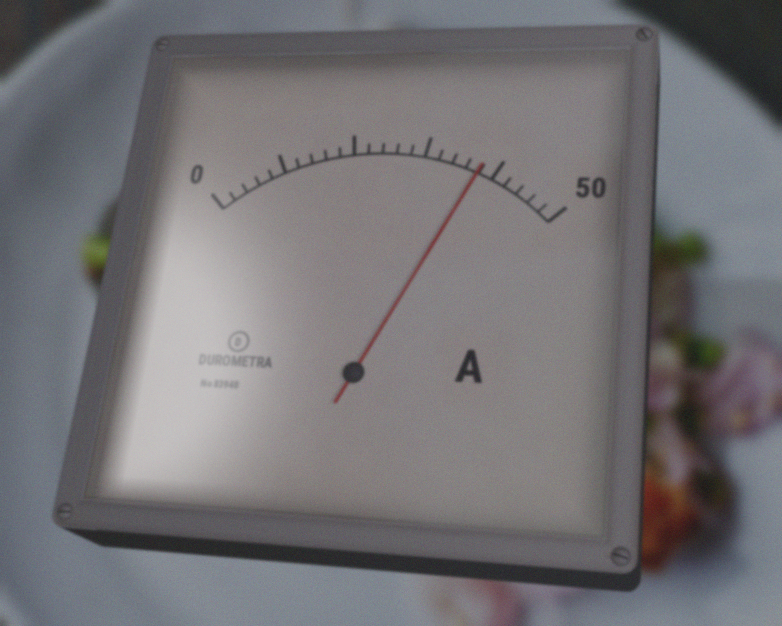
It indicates 38 A
